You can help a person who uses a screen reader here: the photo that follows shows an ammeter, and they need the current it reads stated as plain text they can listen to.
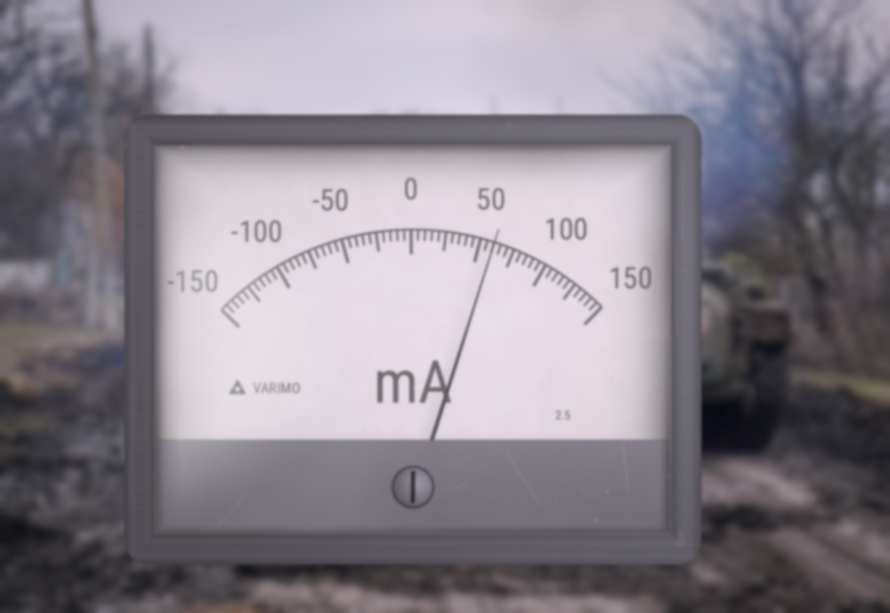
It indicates 60 mA
